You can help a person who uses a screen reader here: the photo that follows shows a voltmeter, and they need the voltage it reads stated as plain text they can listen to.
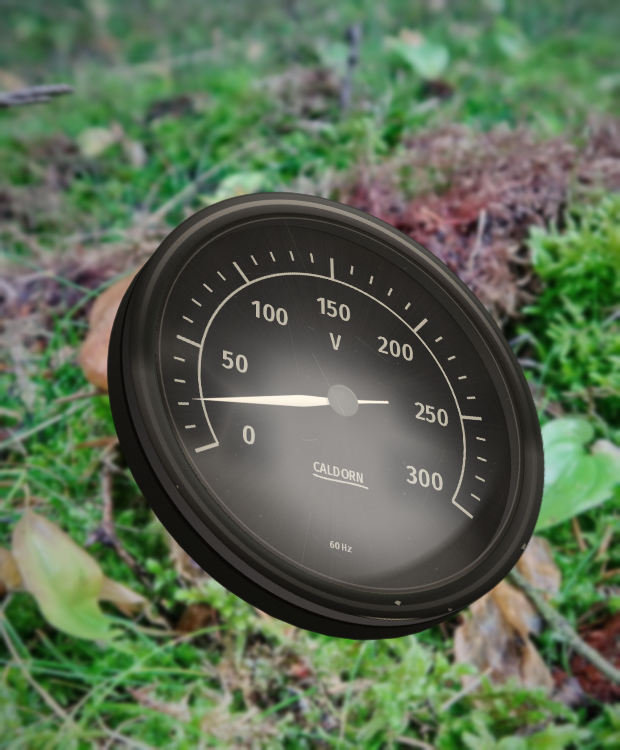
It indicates 20 V
